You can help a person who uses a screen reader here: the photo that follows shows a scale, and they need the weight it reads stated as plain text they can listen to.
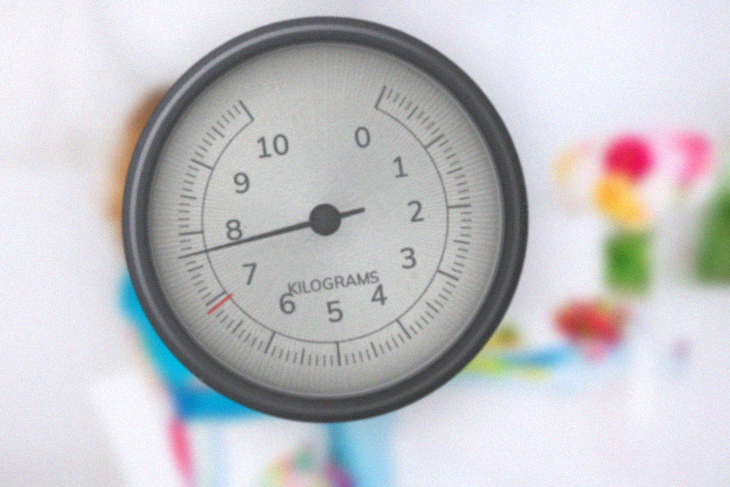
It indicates 7.7 kg
